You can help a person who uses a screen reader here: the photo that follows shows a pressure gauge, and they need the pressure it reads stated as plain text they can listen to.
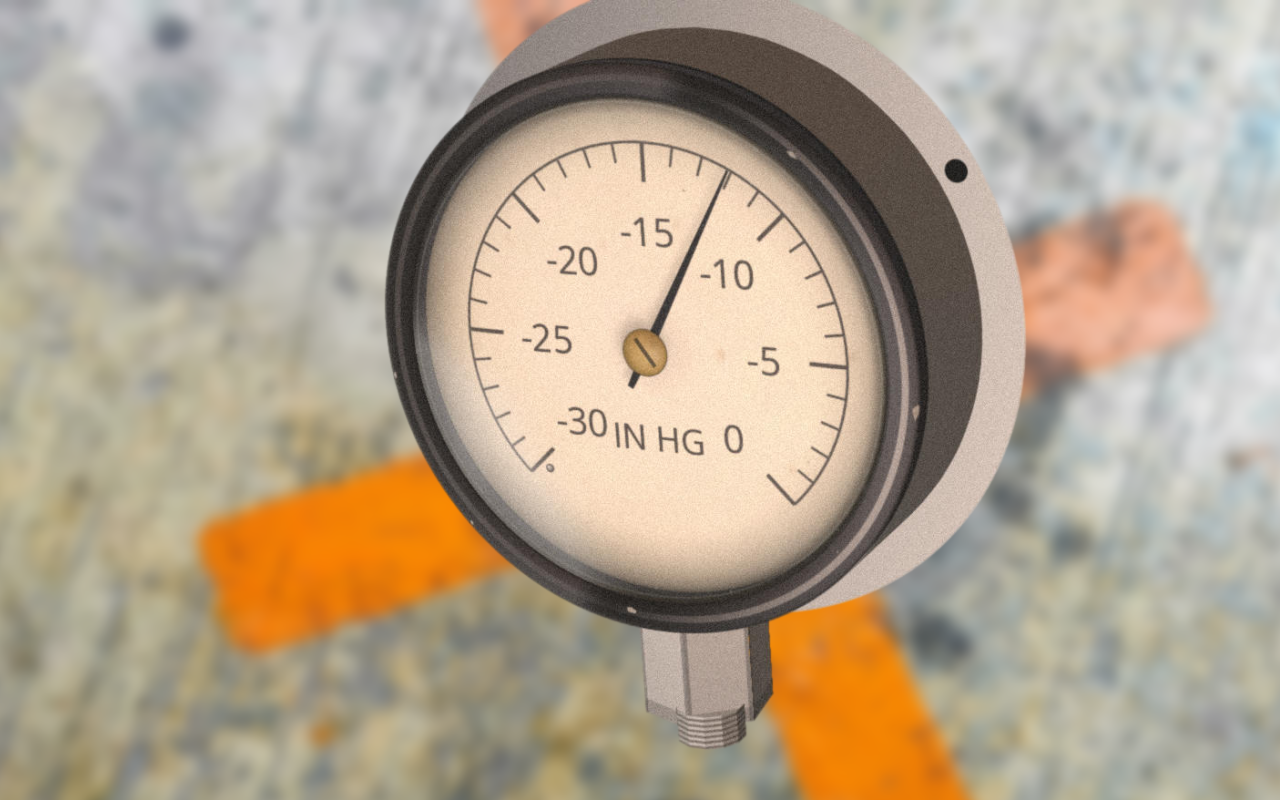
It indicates -12 inHg
